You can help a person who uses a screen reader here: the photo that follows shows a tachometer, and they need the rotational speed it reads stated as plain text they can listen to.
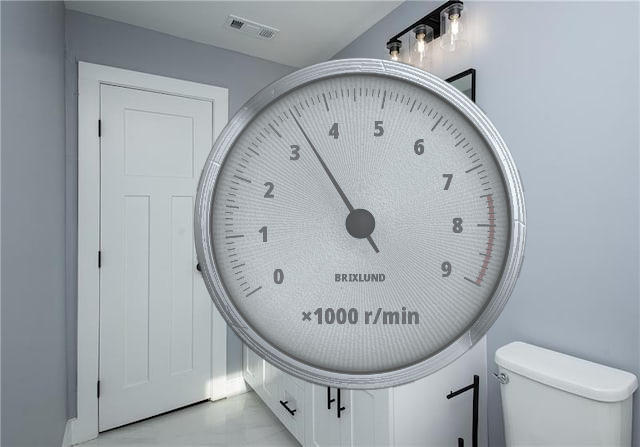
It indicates 3400 rpm
